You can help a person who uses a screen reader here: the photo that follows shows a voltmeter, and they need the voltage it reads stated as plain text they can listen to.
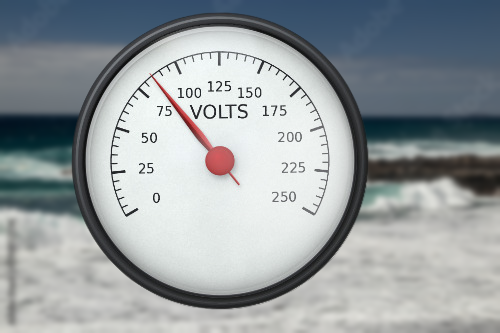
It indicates 85 V
